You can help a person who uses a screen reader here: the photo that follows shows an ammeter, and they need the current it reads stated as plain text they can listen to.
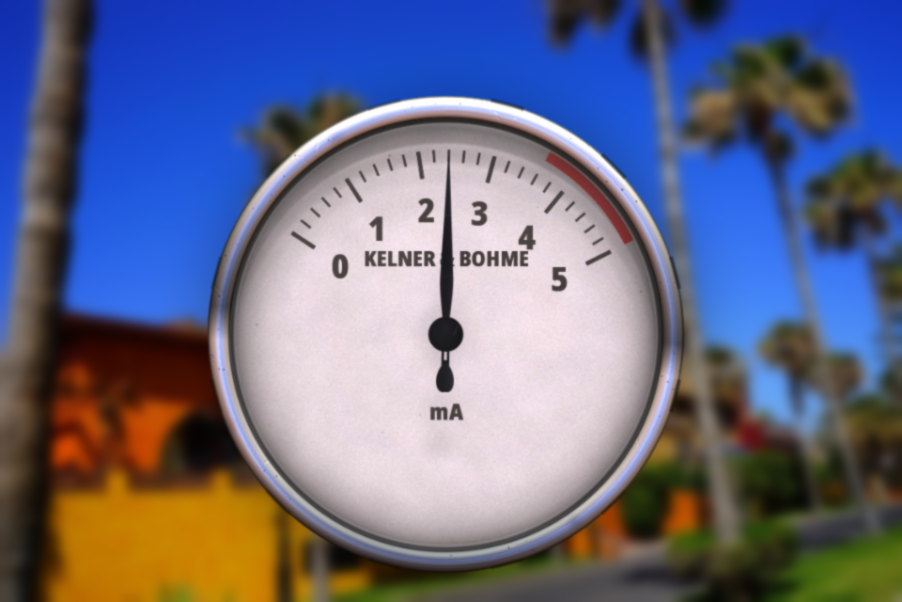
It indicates 2.4 mA
